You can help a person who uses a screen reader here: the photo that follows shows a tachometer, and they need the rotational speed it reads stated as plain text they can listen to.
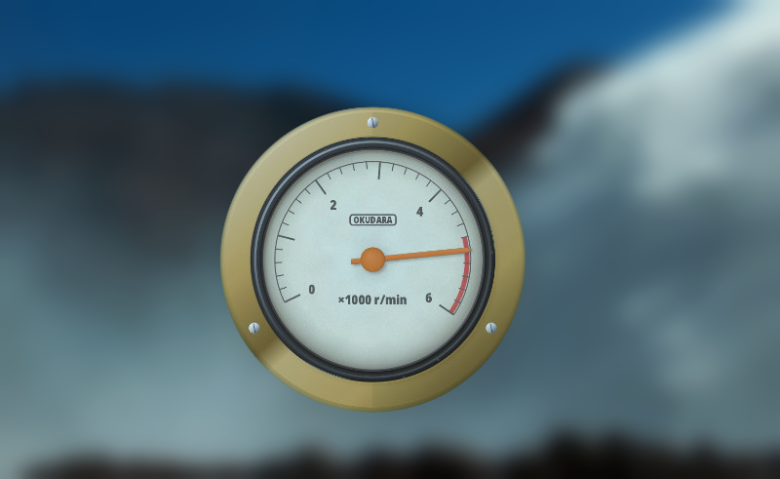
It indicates 5000 rpm
